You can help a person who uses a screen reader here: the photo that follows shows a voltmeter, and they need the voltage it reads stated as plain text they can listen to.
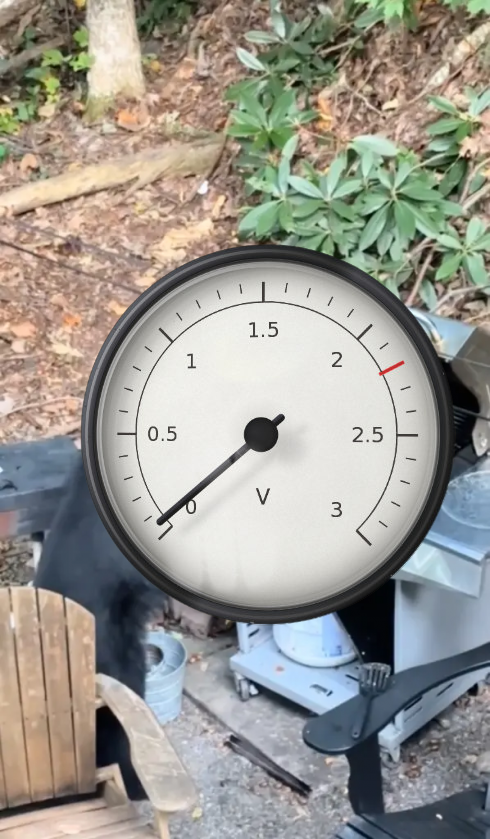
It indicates 0.05 V
